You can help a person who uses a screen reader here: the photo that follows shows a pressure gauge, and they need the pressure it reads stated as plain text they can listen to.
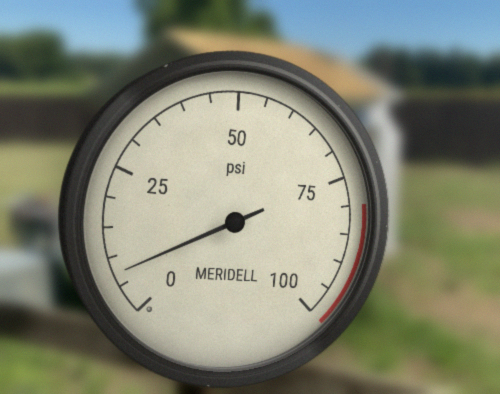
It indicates 7.5 psi
